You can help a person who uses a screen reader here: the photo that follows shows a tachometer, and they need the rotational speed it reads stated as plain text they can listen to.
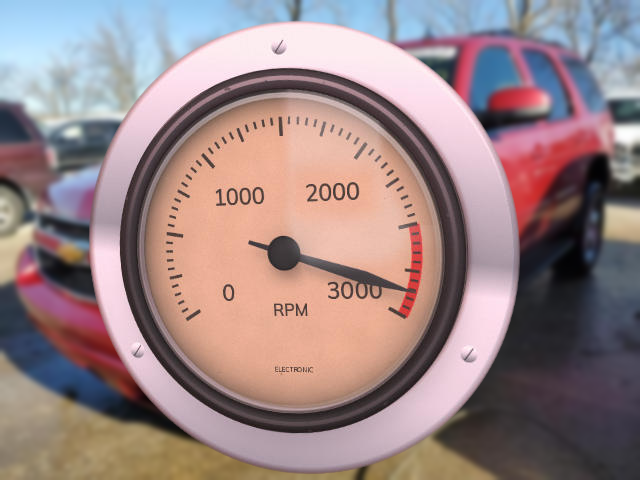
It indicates 2850 rpm
